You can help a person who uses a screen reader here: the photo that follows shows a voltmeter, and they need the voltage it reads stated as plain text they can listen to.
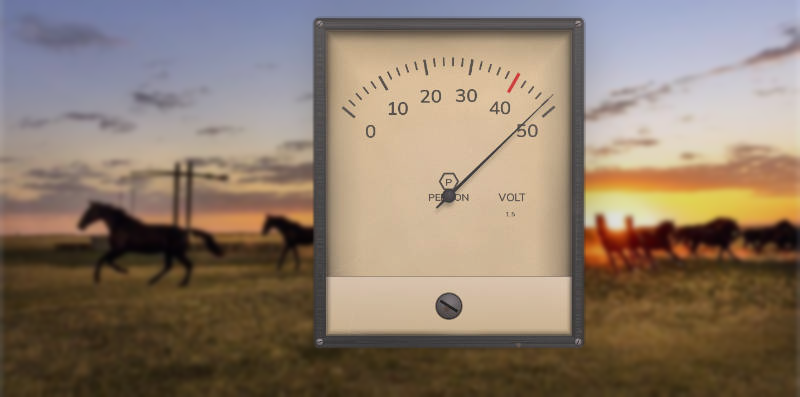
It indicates 48 V
